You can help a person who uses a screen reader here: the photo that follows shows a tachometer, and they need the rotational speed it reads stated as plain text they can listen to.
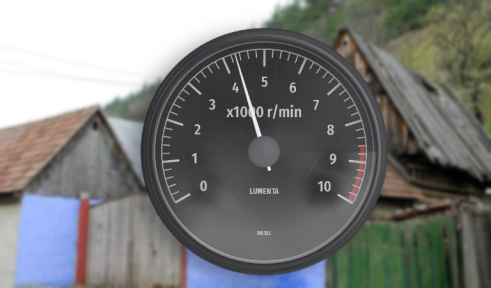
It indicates 4300 rpm
